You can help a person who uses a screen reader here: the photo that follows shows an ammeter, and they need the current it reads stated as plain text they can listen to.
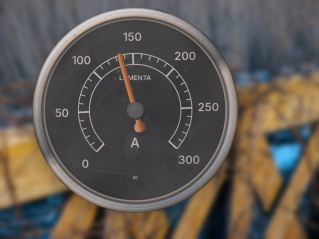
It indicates 135 A
